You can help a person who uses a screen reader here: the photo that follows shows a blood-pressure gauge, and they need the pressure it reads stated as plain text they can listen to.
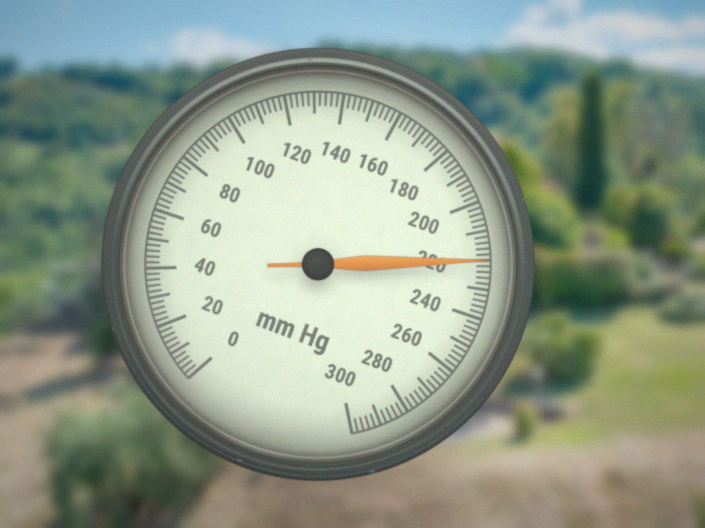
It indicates 220 mmHg
